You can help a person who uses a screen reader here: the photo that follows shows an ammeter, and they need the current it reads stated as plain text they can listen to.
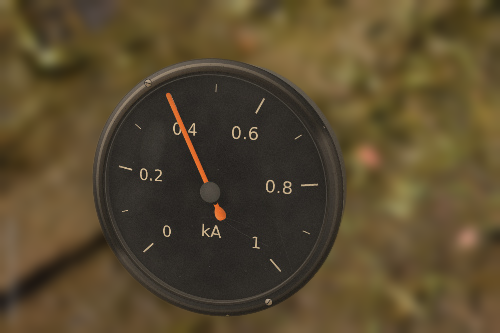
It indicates 0.4 kA
